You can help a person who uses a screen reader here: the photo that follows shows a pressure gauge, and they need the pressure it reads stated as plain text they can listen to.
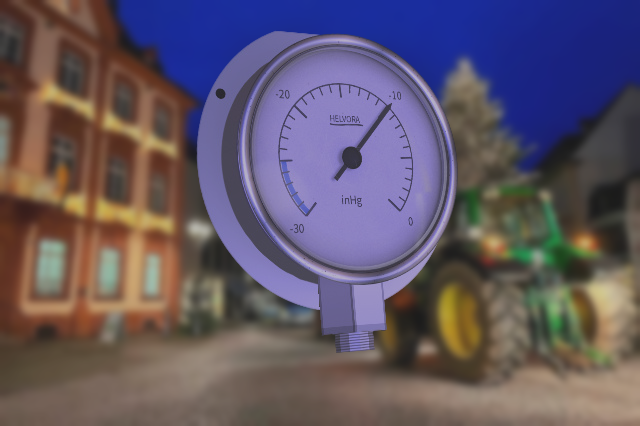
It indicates -10 inHg
